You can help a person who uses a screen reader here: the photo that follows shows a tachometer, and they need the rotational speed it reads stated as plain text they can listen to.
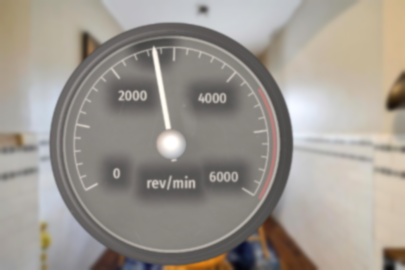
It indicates 2700 rpm
